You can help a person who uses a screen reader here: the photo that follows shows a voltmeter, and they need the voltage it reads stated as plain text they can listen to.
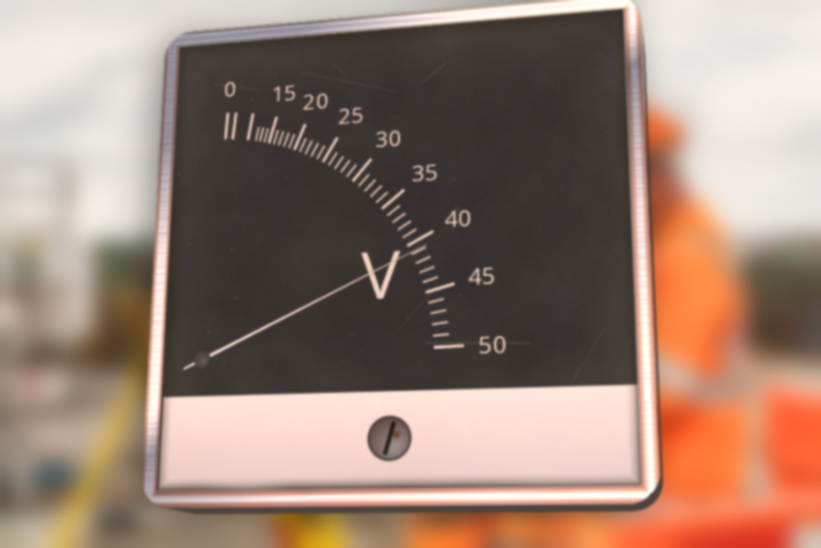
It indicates 41 V
